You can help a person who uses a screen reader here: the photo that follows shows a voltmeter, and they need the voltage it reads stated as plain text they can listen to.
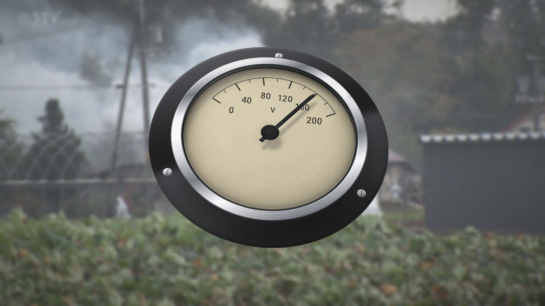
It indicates 160 V
